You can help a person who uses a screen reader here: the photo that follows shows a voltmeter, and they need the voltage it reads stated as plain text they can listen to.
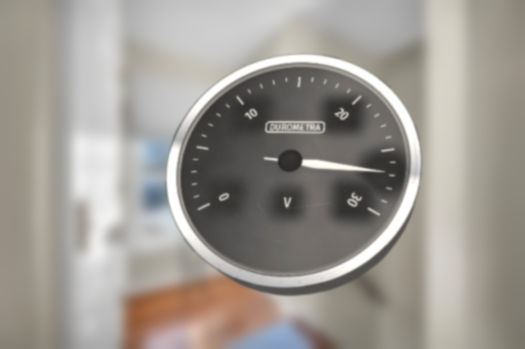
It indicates 27 V
